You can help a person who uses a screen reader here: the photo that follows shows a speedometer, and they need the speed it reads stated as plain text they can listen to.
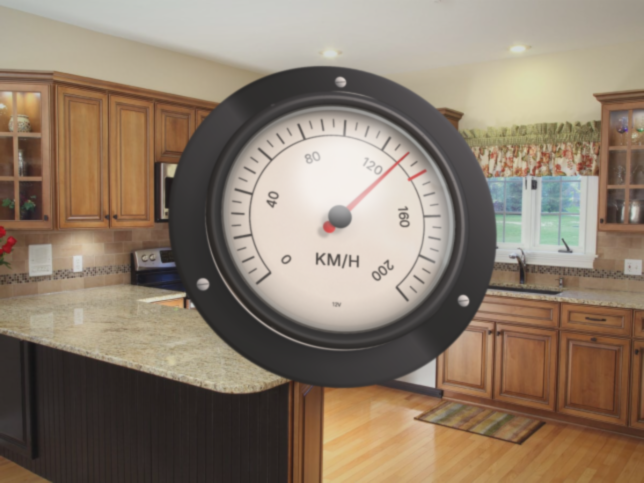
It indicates 130 km/h
